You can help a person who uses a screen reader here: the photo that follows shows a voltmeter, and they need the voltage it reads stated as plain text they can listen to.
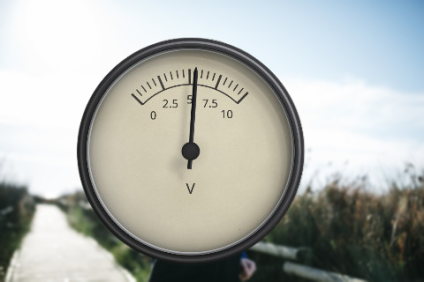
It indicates 5.5 V
